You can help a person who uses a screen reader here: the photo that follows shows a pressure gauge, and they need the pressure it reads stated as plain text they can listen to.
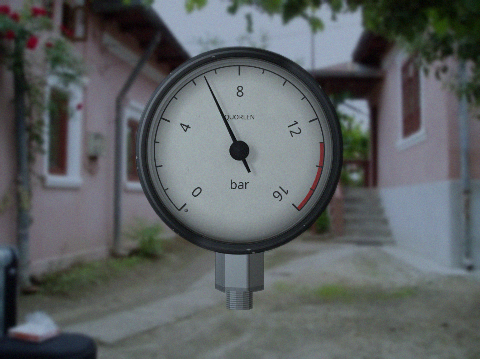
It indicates 6.5 bar
